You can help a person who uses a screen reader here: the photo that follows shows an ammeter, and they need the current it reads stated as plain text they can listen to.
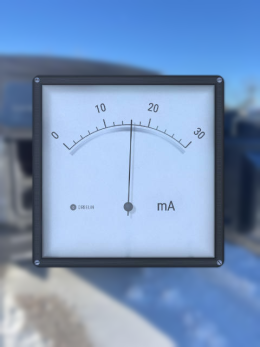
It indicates 16 mA
